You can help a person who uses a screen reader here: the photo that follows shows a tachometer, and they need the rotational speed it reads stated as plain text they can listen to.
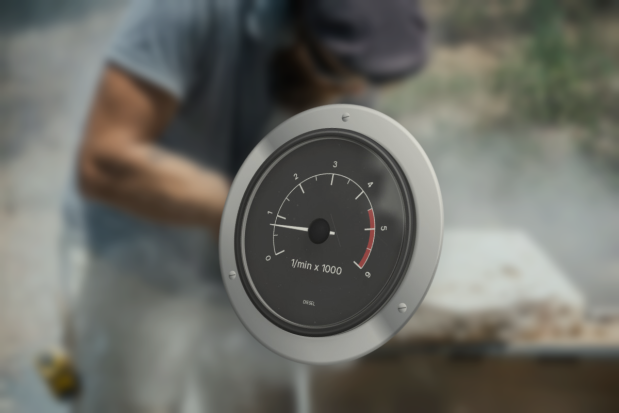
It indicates 750 rpm
